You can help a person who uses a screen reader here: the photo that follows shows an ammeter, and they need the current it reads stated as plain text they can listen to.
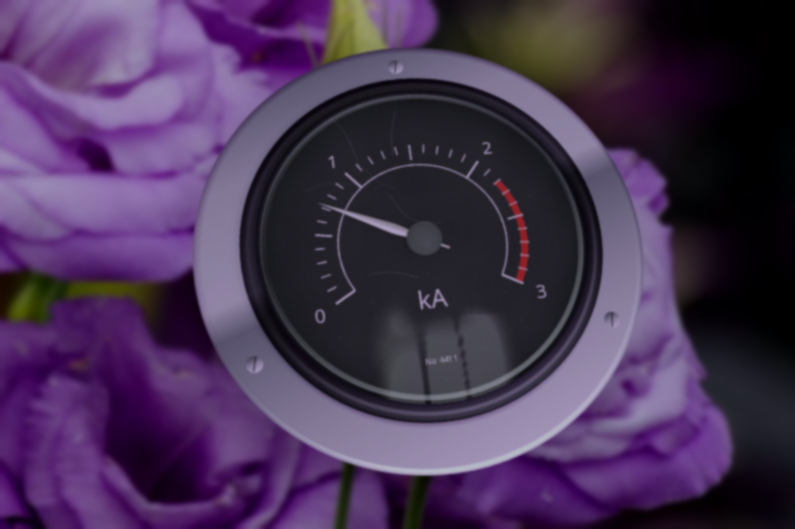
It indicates 0.7 kA
